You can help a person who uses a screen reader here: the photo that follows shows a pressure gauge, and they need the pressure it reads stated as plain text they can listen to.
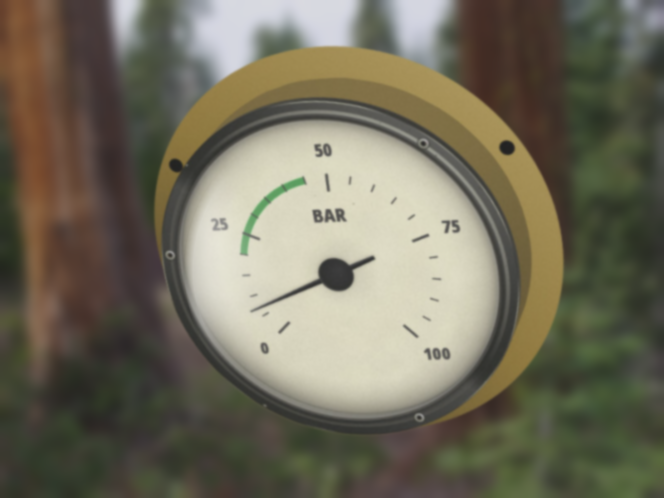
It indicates 7.5 bar
